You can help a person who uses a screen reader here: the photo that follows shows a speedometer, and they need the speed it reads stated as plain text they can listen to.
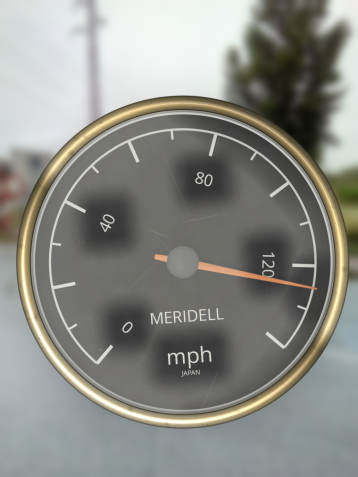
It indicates 125 mph
